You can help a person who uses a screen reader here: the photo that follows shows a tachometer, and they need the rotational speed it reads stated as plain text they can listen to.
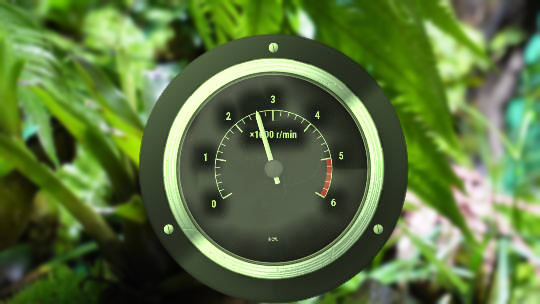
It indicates 2600 rpm
